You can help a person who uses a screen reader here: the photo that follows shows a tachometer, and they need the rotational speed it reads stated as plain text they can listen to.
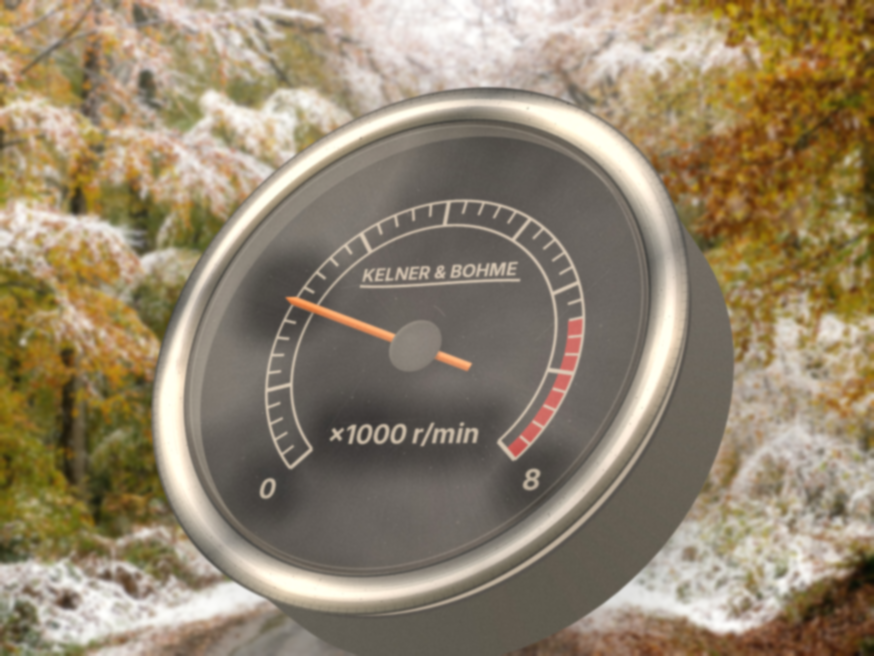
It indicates 2000 rpm
